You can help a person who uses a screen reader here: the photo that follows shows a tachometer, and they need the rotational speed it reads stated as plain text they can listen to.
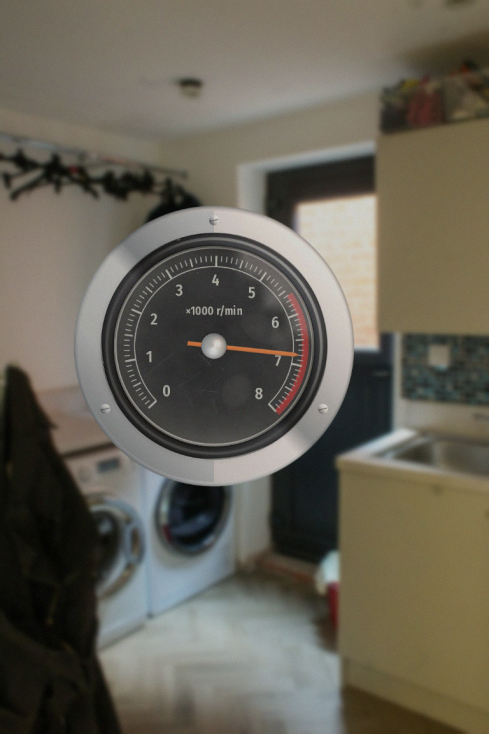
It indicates 6800 rpm
